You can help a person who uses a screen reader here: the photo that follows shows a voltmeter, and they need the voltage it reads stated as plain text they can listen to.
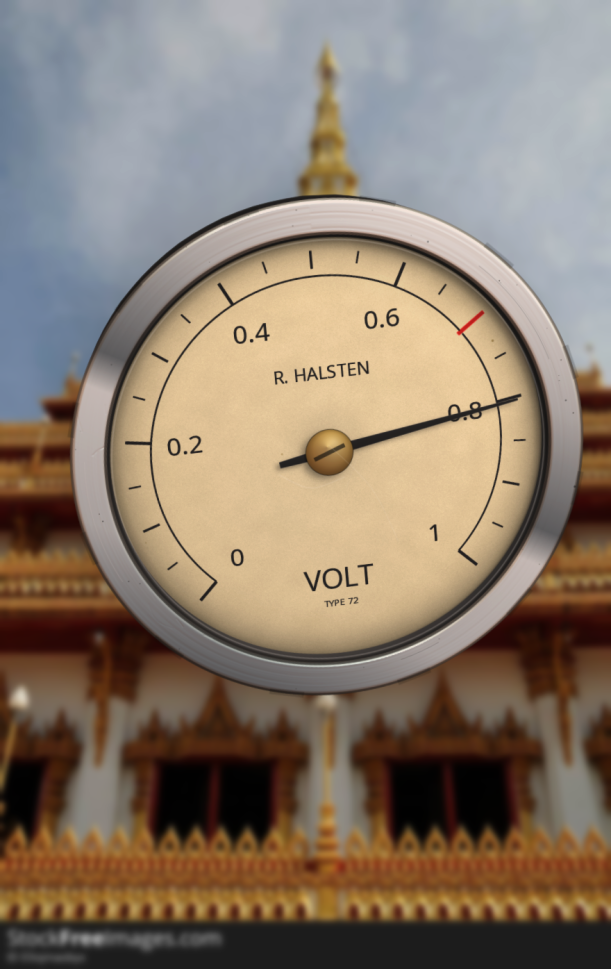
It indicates 0.8 V
